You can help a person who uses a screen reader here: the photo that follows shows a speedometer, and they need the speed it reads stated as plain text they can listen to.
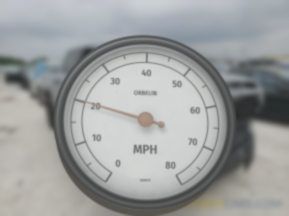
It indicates 20 mph
